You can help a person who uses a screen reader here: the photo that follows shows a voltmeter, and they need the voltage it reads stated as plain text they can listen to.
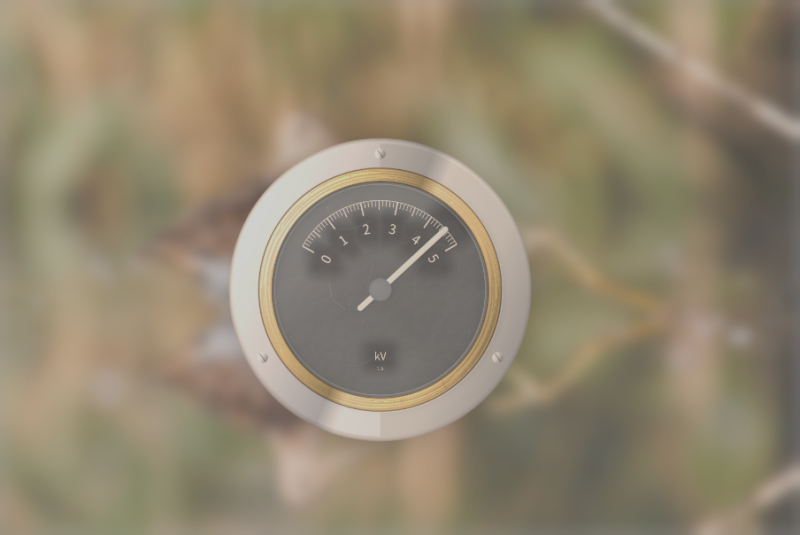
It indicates 4.5 kV
